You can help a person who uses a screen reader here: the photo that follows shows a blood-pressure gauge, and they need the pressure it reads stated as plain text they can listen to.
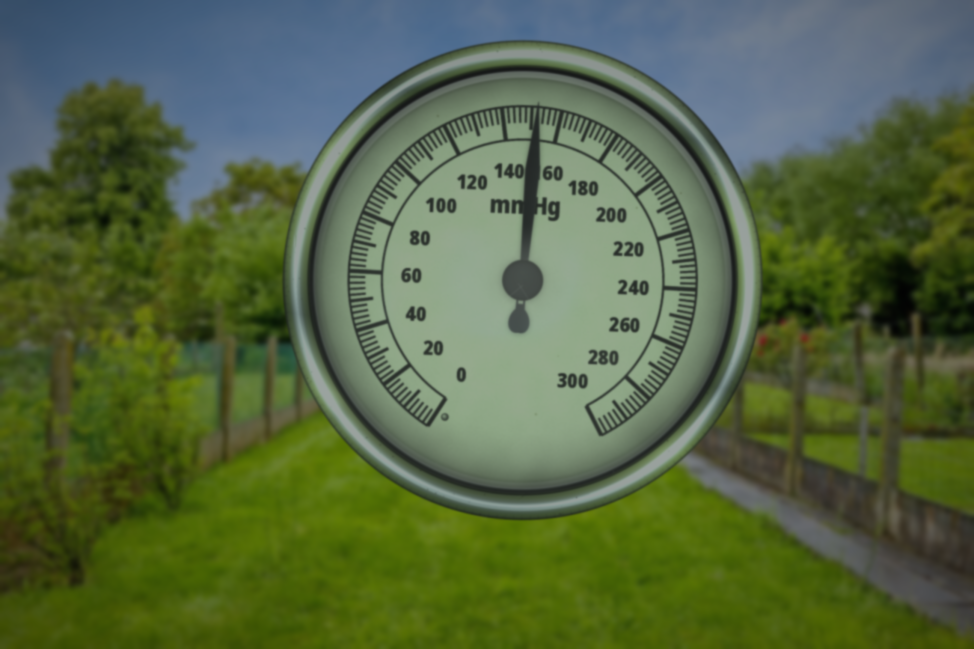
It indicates 152 mmHg
